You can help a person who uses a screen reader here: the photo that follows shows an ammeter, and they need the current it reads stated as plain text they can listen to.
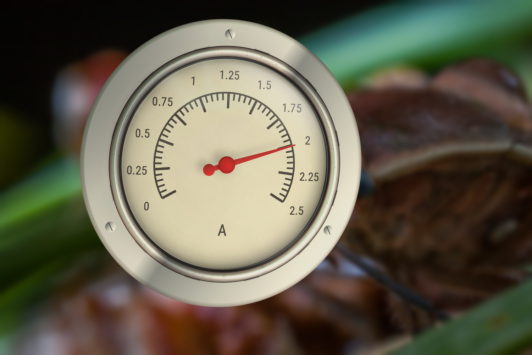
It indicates 2 A
